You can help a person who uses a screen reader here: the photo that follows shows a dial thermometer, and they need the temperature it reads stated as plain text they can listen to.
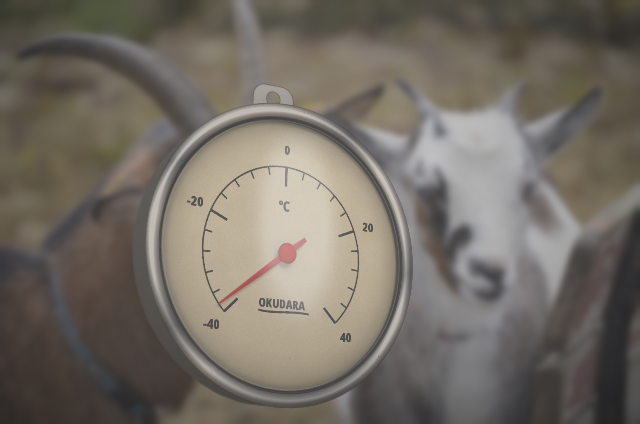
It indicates -38 °C
